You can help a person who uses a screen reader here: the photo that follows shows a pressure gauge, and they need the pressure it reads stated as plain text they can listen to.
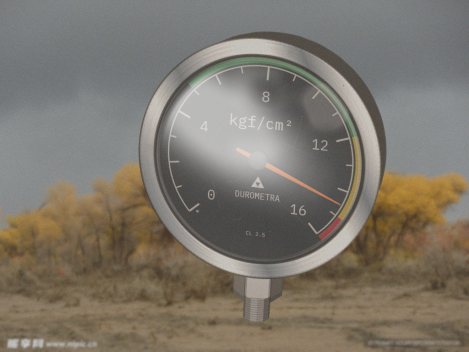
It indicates 14.5 kg/cm²
